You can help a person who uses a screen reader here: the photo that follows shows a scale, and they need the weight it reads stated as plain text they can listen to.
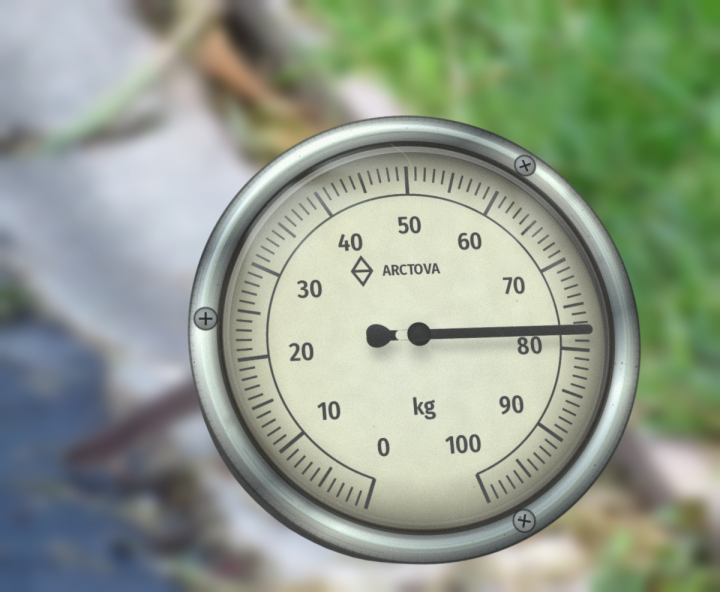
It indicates 78 kg
